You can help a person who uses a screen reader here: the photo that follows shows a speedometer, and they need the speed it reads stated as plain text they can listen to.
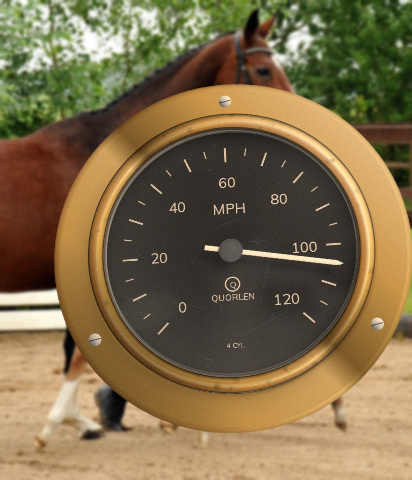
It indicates 105 mph
